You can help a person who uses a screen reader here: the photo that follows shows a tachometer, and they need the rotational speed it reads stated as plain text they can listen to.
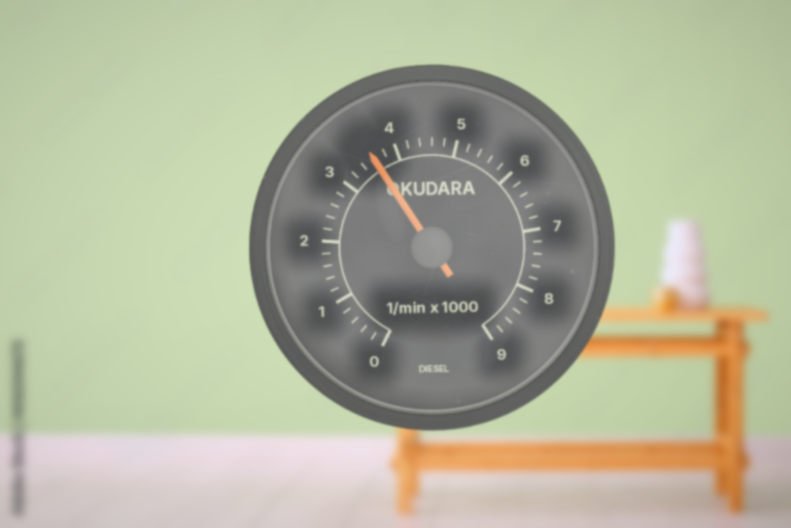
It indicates 3600 rpm
